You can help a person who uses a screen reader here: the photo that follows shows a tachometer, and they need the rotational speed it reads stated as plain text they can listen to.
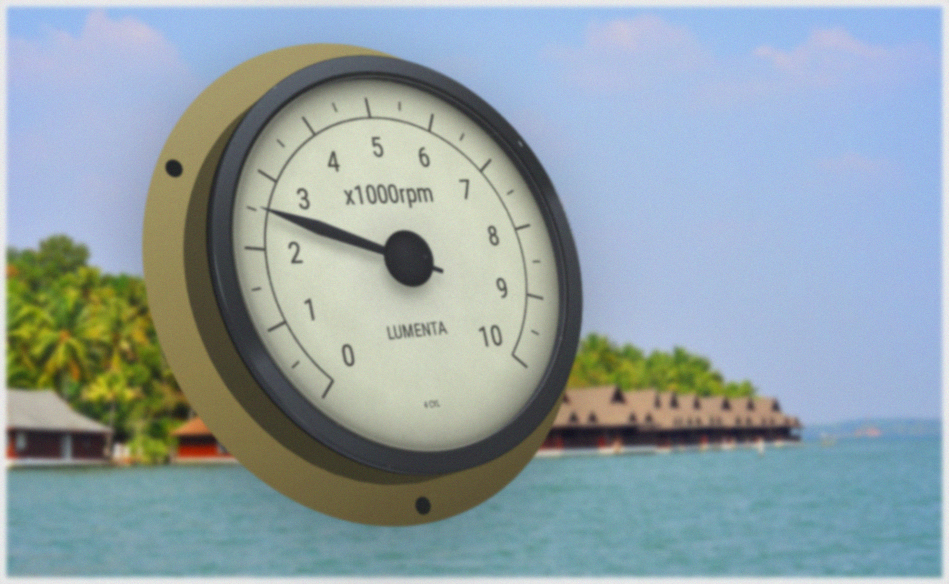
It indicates 2500 rpm
